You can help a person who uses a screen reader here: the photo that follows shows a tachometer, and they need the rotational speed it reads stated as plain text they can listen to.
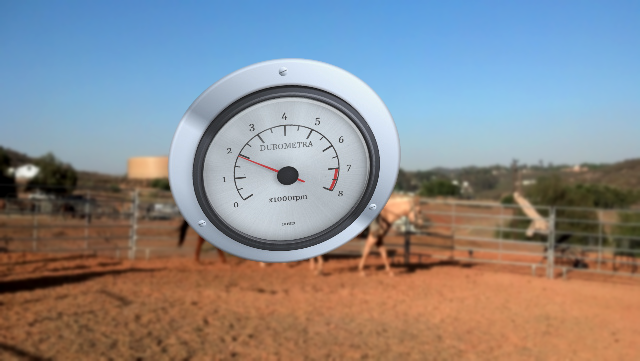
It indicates 2000 rpm
